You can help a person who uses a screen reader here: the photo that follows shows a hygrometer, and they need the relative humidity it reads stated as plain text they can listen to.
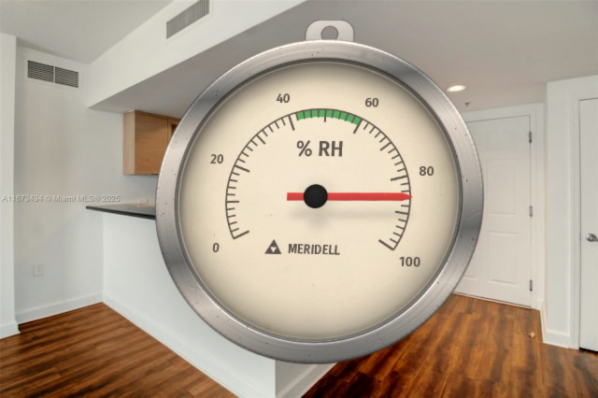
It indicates 86 %
